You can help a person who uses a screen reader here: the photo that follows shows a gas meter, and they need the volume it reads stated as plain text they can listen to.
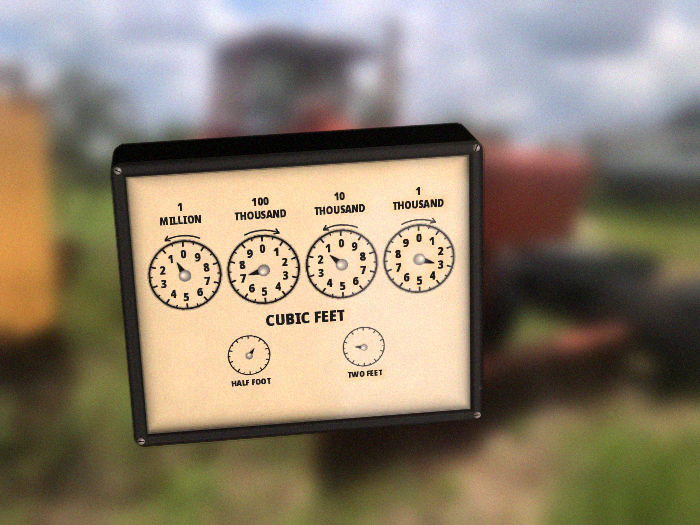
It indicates 71300 ft³
